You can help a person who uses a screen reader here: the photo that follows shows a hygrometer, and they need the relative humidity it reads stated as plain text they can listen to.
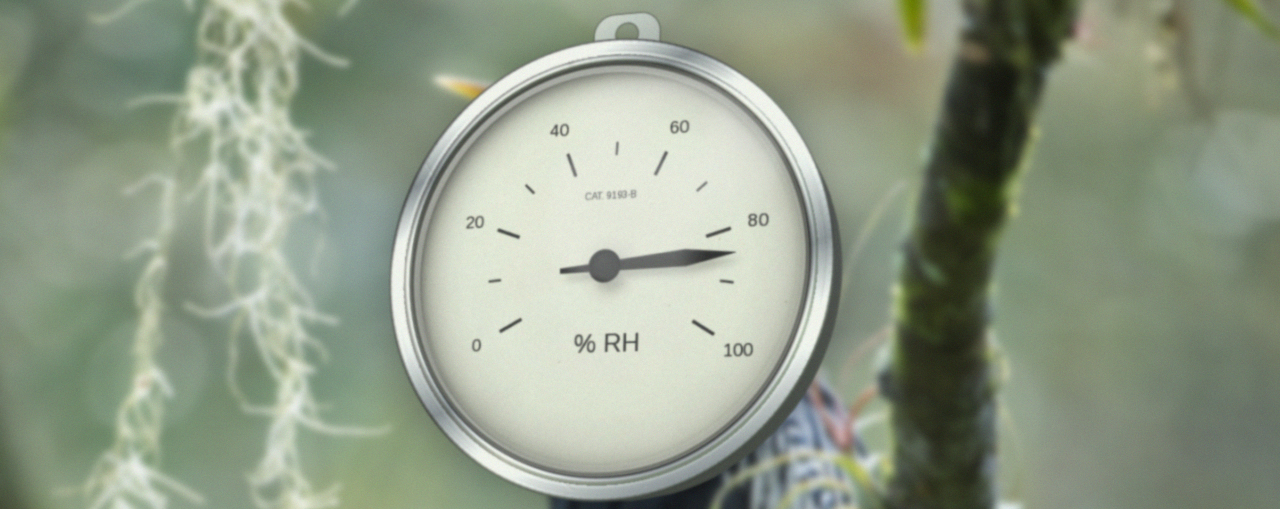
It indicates 85 %
